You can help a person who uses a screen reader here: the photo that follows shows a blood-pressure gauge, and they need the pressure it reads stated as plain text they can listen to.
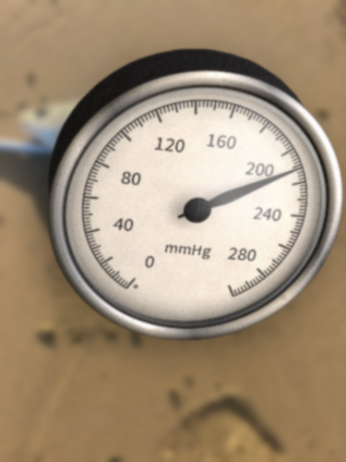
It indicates 210 mmHg
